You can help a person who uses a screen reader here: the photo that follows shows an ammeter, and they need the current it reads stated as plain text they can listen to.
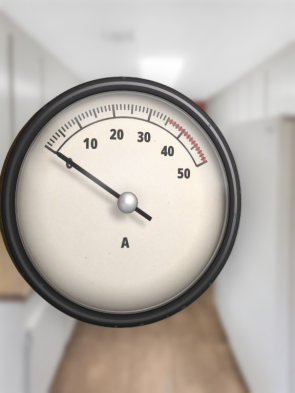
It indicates 0 A
